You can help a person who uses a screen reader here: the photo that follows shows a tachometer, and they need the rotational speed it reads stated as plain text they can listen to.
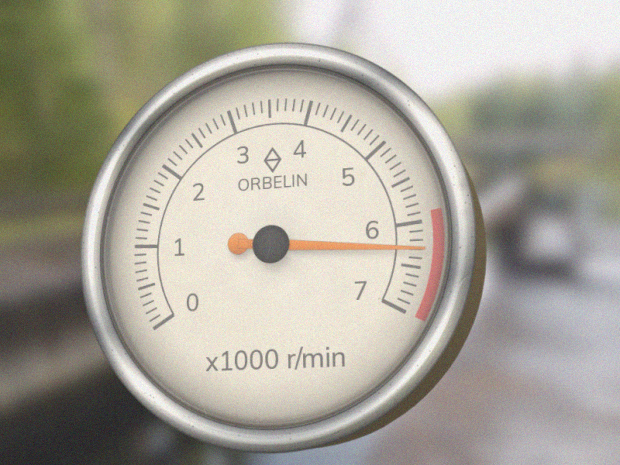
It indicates 6300 rpm
